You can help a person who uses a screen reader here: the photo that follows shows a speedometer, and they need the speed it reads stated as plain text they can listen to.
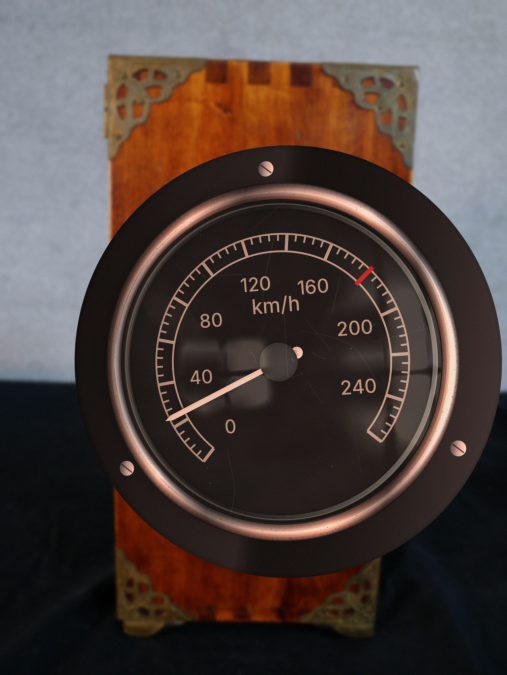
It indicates 24 km/h
